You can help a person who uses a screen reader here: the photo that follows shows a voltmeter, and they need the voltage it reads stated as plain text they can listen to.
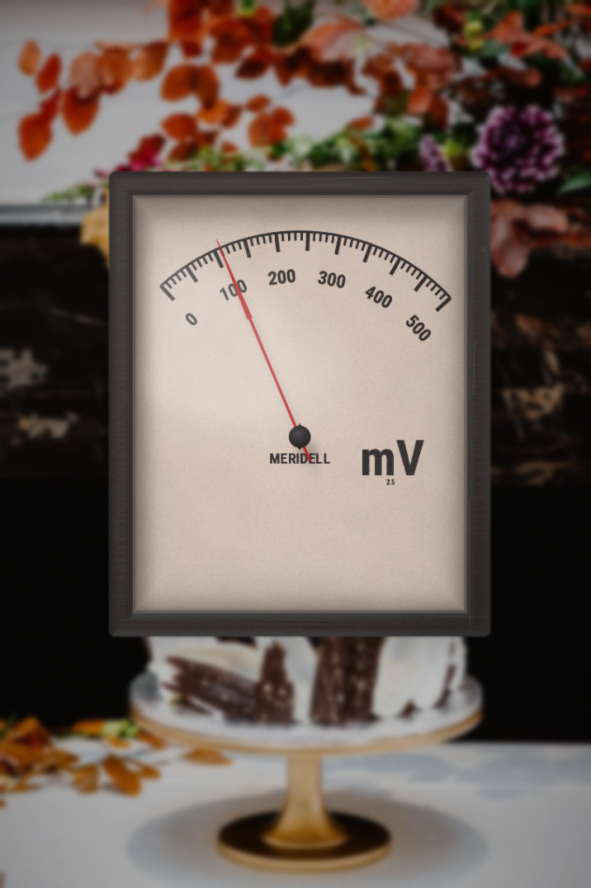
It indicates 110 mV
